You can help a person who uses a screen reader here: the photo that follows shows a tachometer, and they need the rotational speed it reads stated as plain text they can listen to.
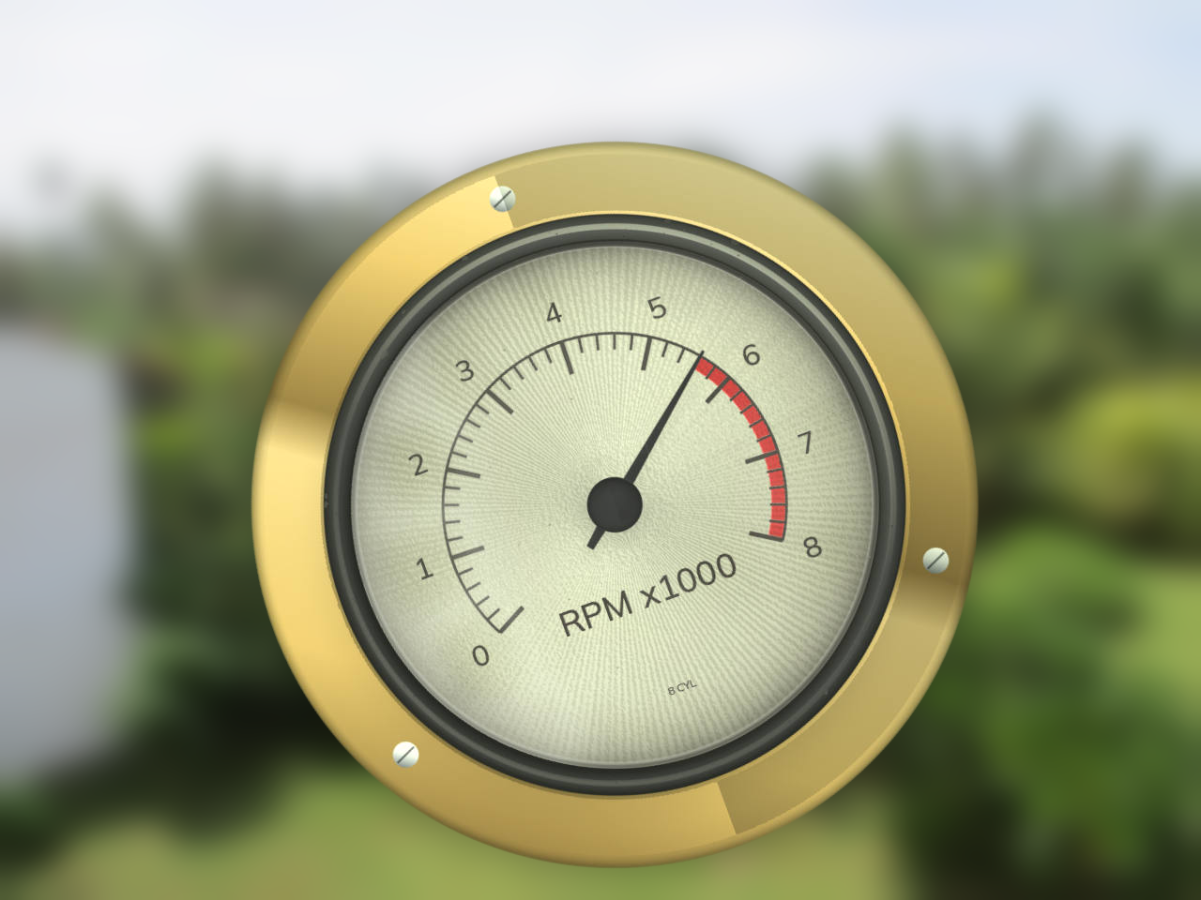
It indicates 5600 rpm
